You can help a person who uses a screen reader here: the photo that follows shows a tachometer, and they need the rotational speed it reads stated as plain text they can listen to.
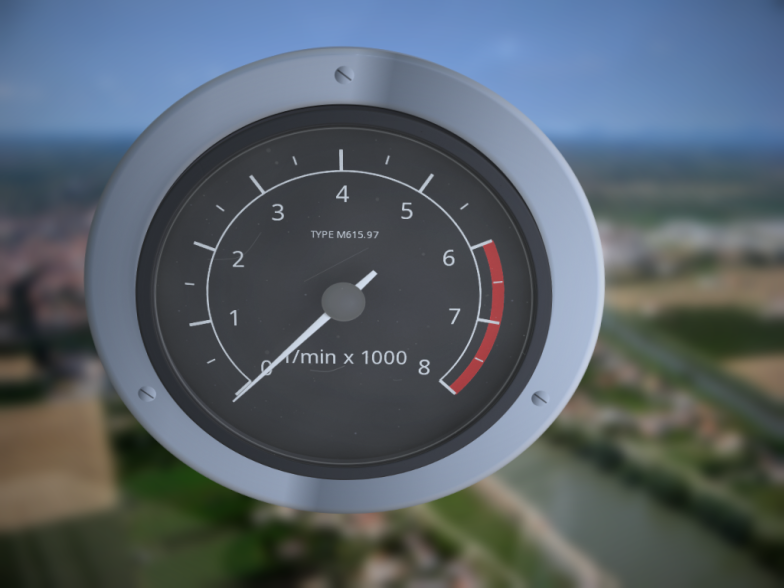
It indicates 0 rpm
